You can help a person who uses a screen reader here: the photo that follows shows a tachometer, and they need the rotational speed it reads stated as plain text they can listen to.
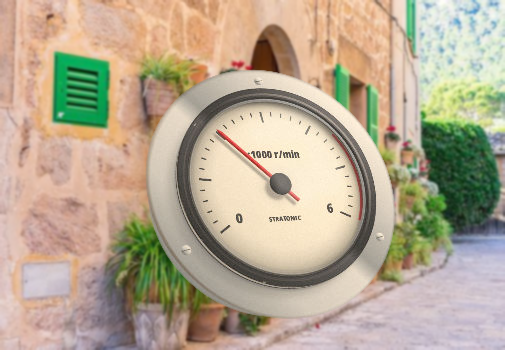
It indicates 2000 rpm
